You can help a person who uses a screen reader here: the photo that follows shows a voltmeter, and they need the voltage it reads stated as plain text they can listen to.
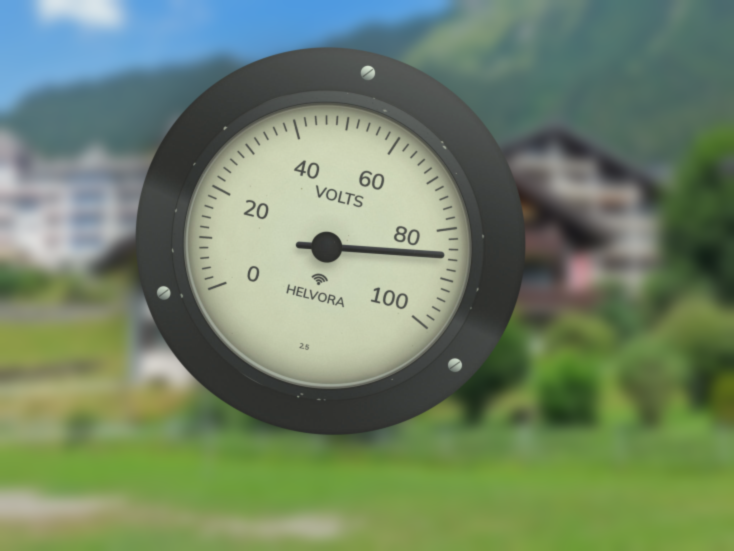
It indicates 85 V
